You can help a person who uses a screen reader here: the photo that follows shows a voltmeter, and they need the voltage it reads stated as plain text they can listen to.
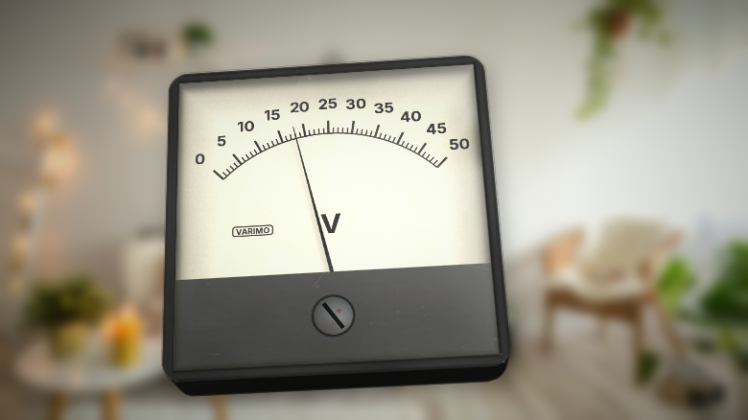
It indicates 18 V
